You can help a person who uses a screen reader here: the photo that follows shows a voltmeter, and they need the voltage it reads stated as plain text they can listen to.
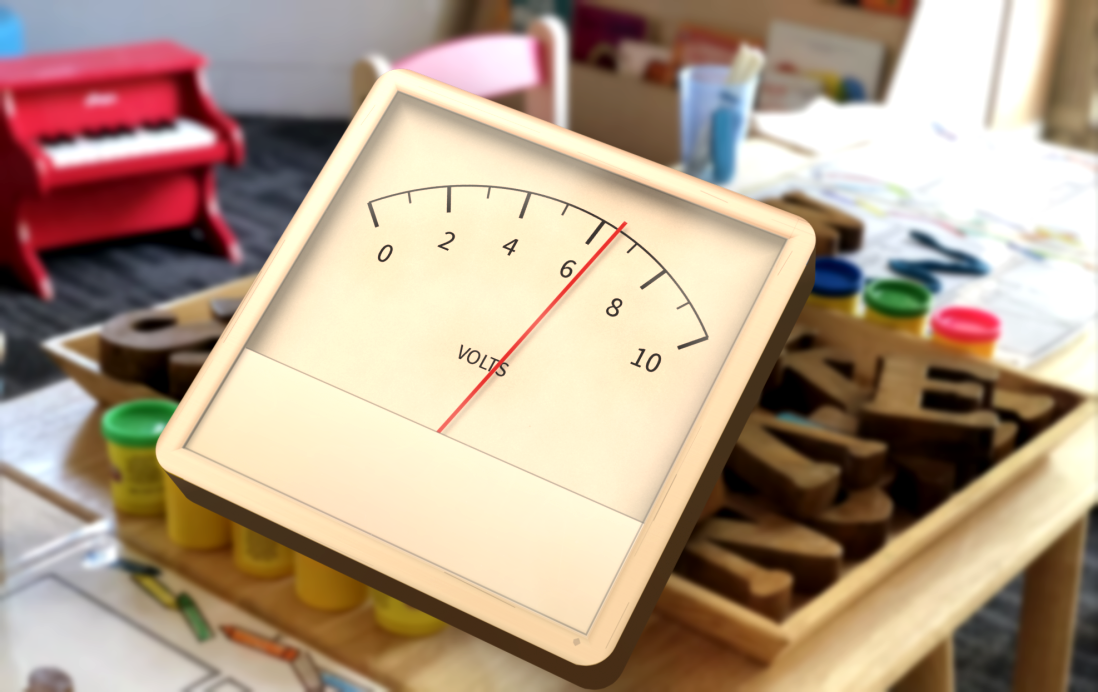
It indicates 6.5 V
